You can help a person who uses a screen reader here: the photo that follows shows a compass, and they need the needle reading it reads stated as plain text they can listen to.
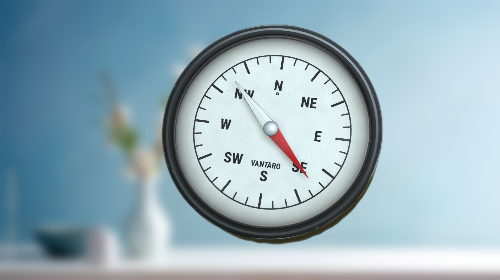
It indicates 135 °
